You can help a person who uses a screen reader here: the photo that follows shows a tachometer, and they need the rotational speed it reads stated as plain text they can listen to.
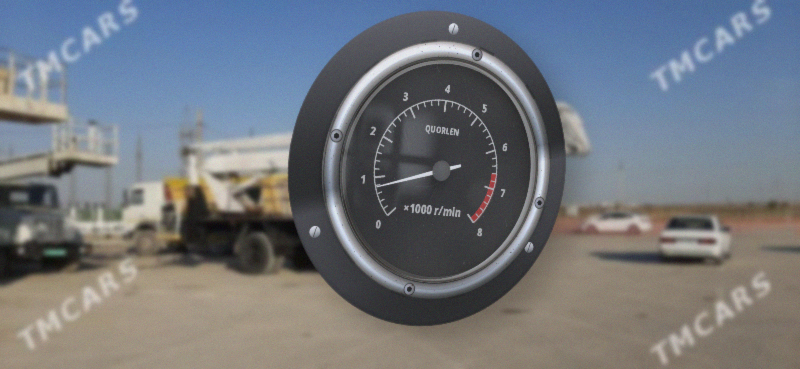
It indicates 800 rpm
